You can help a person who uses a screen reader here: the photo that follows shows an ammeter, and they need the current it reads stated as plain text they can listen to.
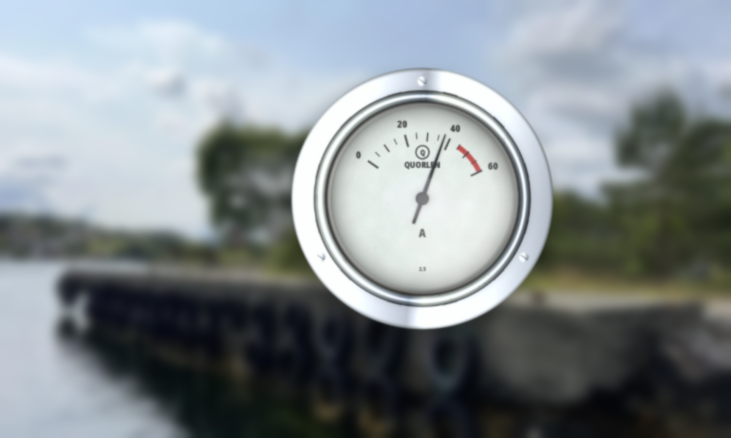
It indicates 37.5 A
